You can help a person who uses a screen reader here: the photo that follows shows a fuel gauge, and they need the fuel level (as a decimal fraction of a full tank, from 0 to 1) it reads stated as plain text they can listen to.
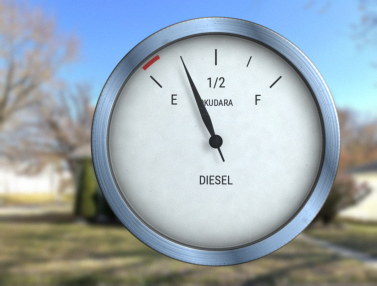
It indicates 0.25
